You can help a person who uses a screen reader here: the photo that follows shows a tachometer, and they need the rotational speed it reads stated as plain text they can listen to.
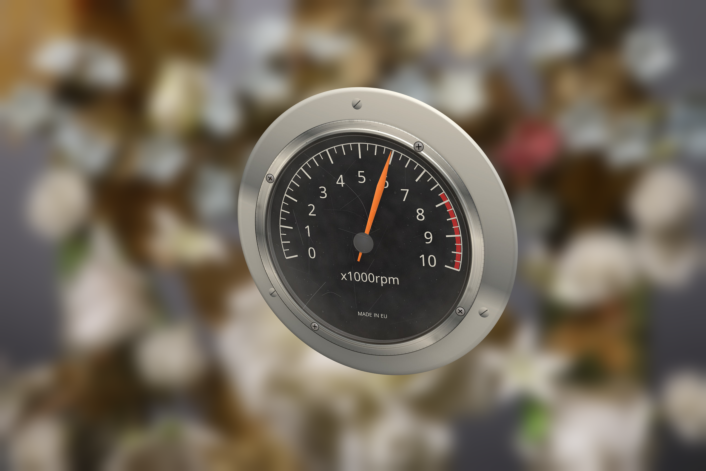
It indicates 6000 rpm
